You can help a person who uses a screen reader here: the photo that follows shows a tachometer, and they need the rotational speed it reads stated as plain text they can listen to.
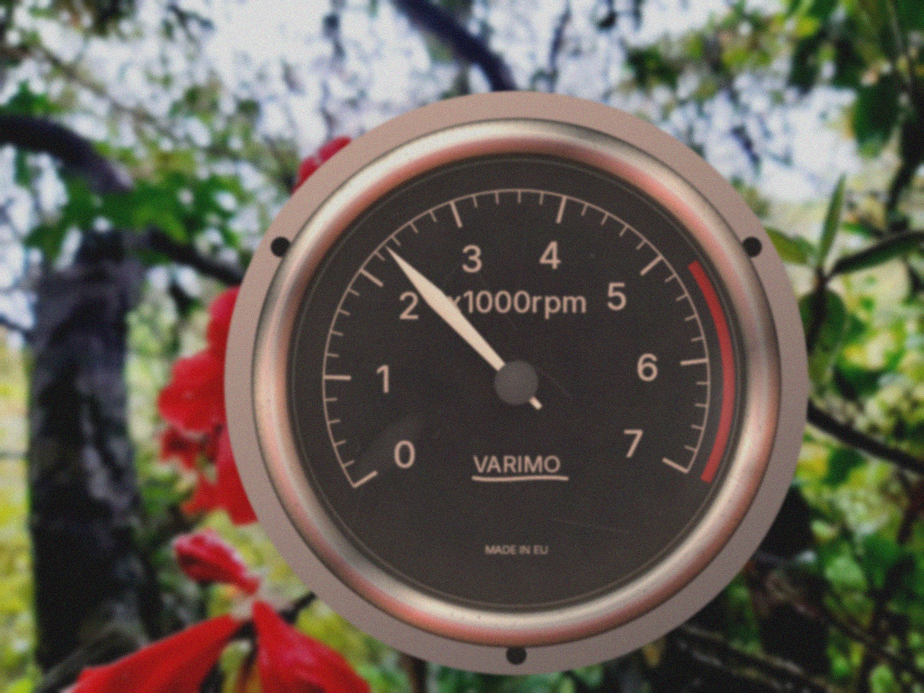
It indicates 2300 rpm
